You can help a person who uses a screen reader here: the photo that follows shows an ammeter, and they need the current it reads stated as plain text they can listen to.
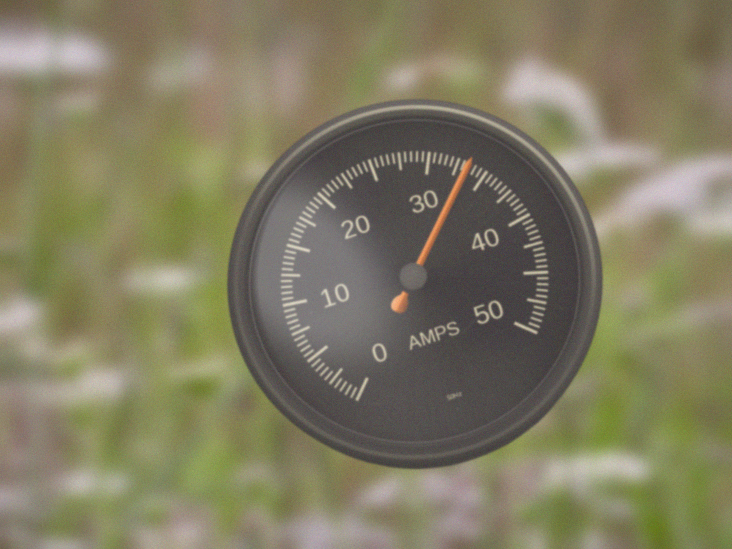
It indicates 33.5 A
